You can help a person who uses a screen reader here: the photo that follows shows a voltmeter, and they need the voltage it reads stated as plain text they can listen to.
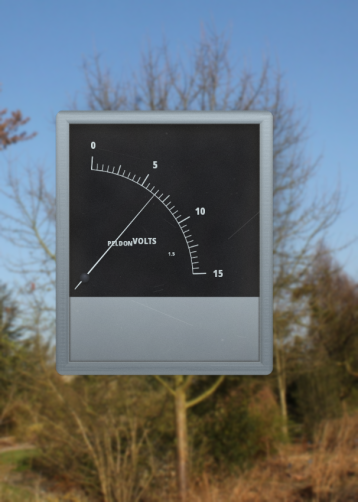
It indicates 6.5 V
